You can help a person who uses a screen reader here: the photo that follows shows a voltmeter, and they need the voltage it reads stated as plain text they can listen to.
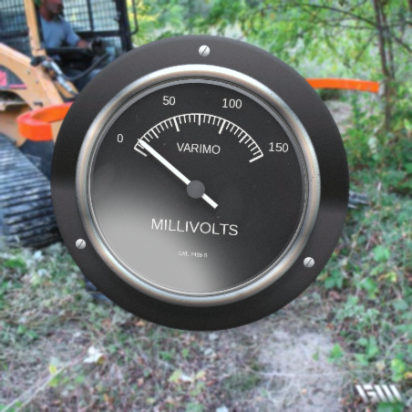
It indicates 10 mV
